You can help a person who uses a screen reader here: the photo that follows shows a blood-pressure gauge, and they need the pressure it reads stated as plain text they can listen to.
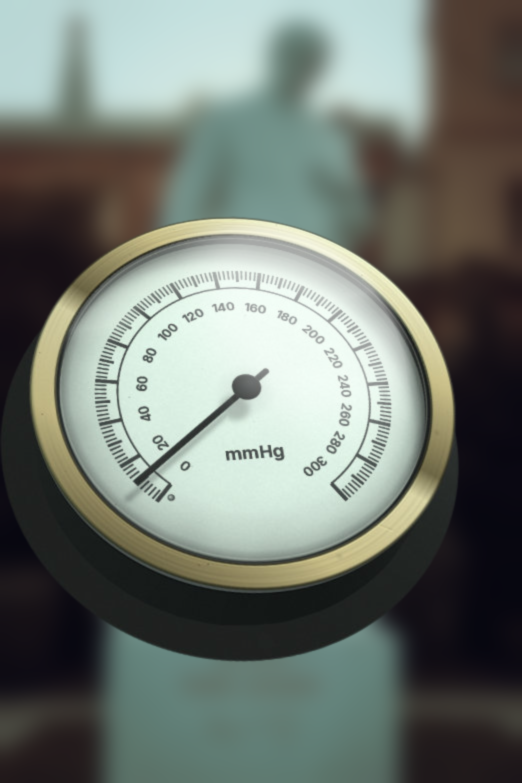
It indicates 10 mmHg
